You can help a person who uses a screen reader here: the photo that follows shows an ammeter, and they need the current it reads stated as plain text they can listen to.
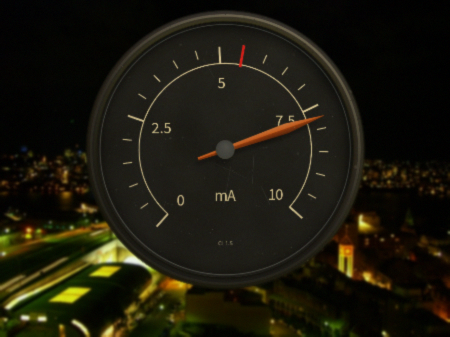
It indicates 7.75 mA
